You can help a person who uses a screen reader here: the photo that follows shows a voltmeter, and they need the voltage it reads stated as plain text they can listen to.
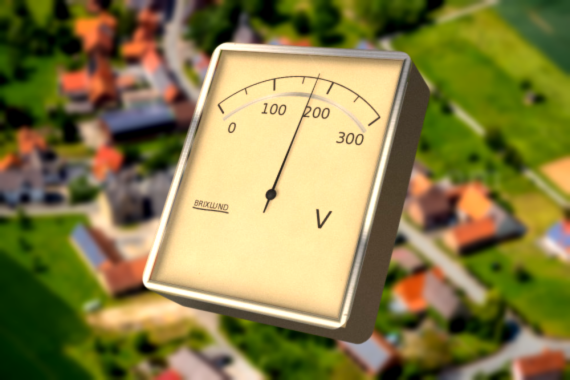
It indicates 175 V
